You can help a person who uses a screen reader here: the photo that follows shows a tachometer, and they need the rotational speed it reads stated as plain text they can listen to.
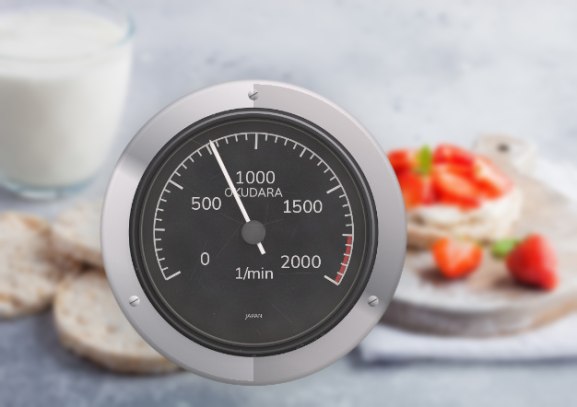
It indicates 775 rpm
